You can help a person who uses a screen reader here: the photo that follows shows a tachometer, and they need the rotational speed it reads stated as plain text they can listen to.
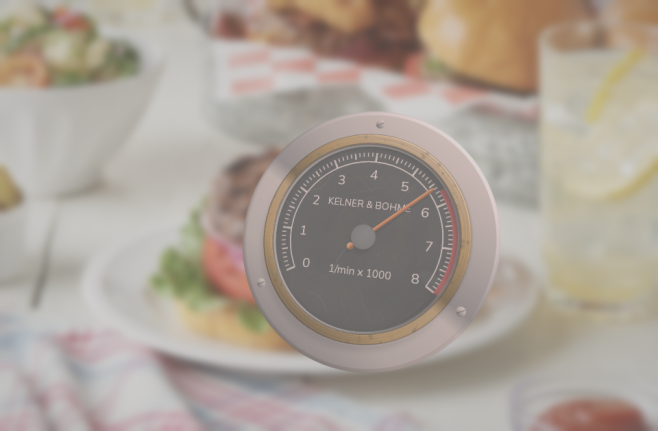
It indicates 5600 rpm
